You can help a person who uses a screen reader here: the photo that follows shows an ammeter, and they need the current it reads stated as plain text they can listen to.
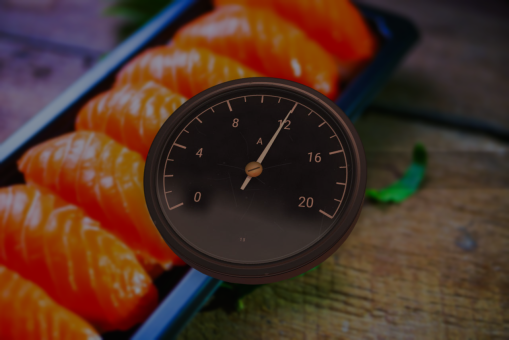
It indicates 12 A
